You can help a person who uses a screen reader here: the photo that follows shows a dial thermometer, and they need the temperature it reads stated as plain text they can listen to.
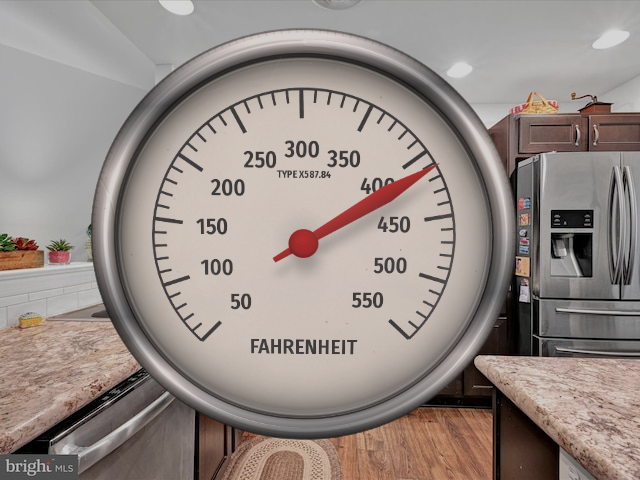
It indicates 410 °F
